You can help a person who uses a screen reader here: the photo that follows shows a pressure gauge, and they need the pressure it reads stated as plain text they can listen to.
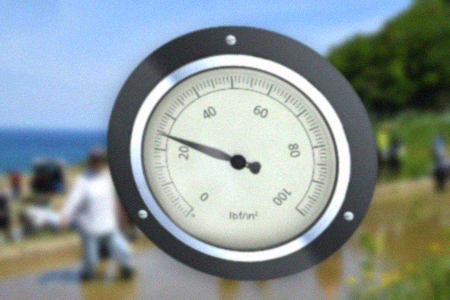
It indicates 25 psi
